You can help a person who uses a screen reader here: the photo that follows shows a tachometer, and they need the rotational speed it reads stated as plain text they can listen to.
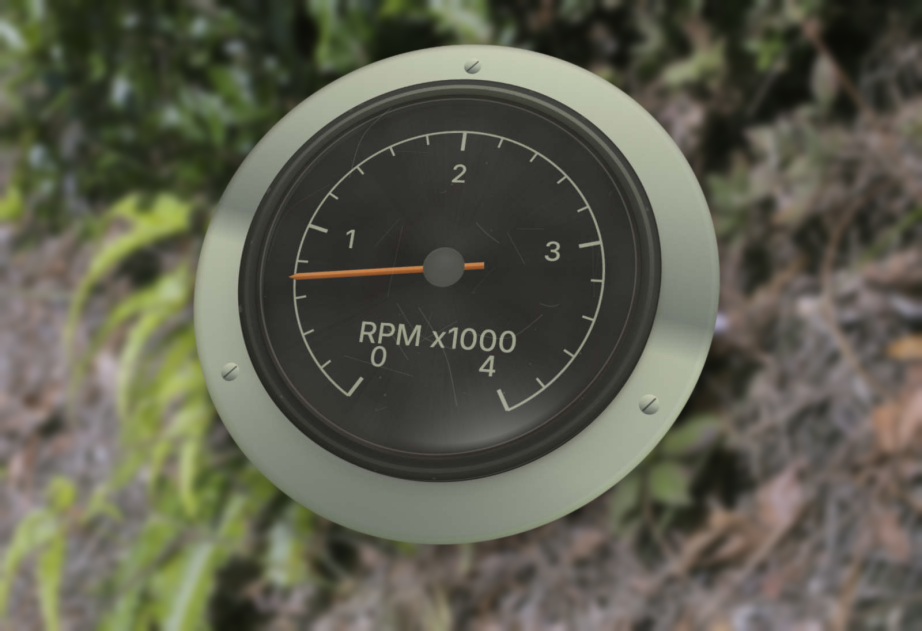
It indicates 700 rpm
